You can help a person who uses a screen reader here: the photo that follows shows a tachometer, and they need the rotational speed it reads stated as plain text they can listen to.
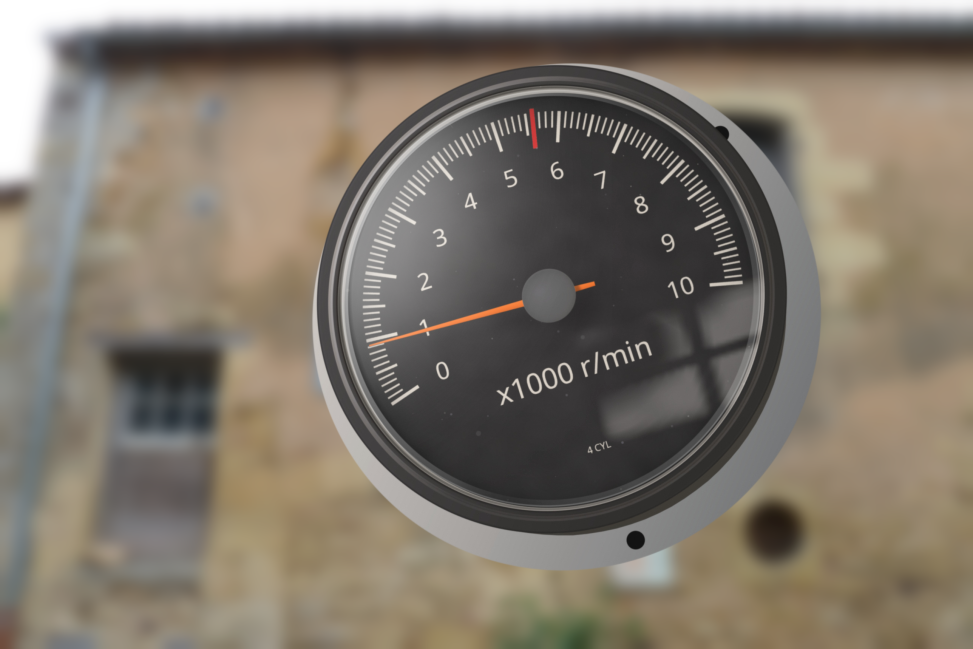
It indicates 900 rpm
